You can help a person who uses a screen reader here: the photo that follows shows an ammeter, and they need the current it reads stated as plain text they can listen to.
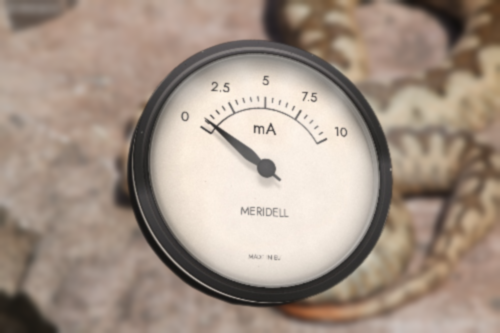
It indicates 0.5 mA
